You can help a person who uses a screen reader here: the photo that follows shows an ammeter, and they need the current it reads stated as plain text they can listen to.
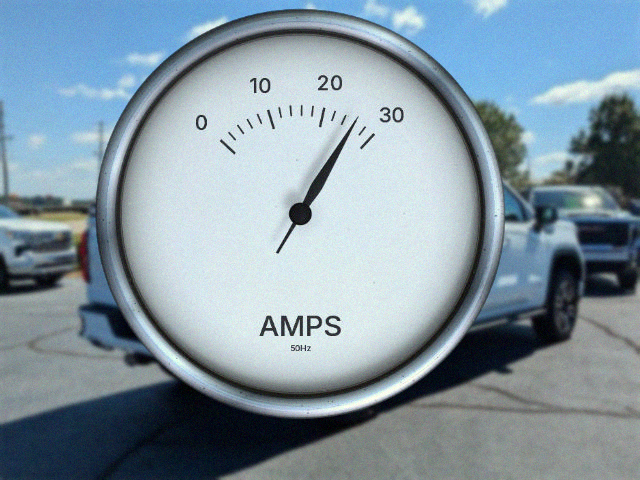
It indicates 26 A
